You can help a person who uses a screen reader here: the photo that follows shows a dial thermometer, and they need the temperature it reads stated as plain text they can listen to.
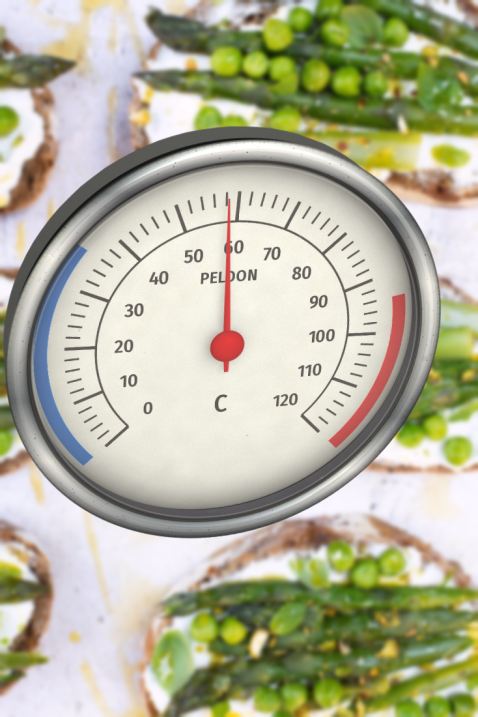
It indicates 58 °C
